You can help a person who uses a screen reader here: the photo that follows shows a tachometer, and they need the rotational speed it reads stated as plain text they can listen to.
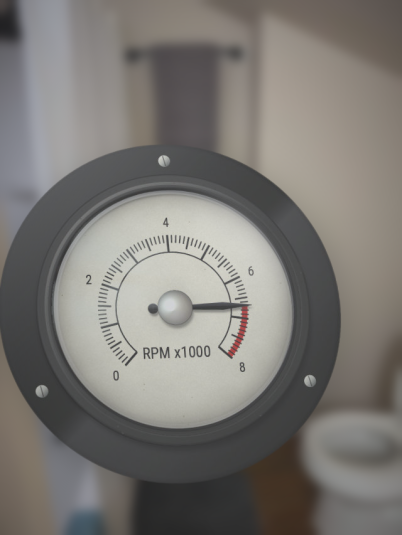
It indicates 6700 rpm
